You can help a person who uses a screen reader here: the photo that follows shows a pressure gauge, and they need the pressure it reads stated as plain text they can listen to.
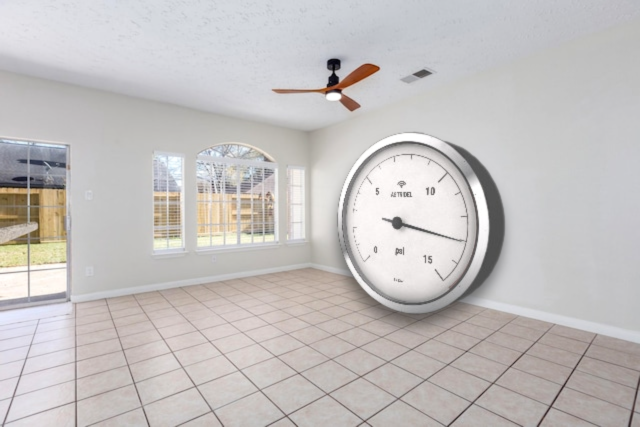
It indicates 13 psi
